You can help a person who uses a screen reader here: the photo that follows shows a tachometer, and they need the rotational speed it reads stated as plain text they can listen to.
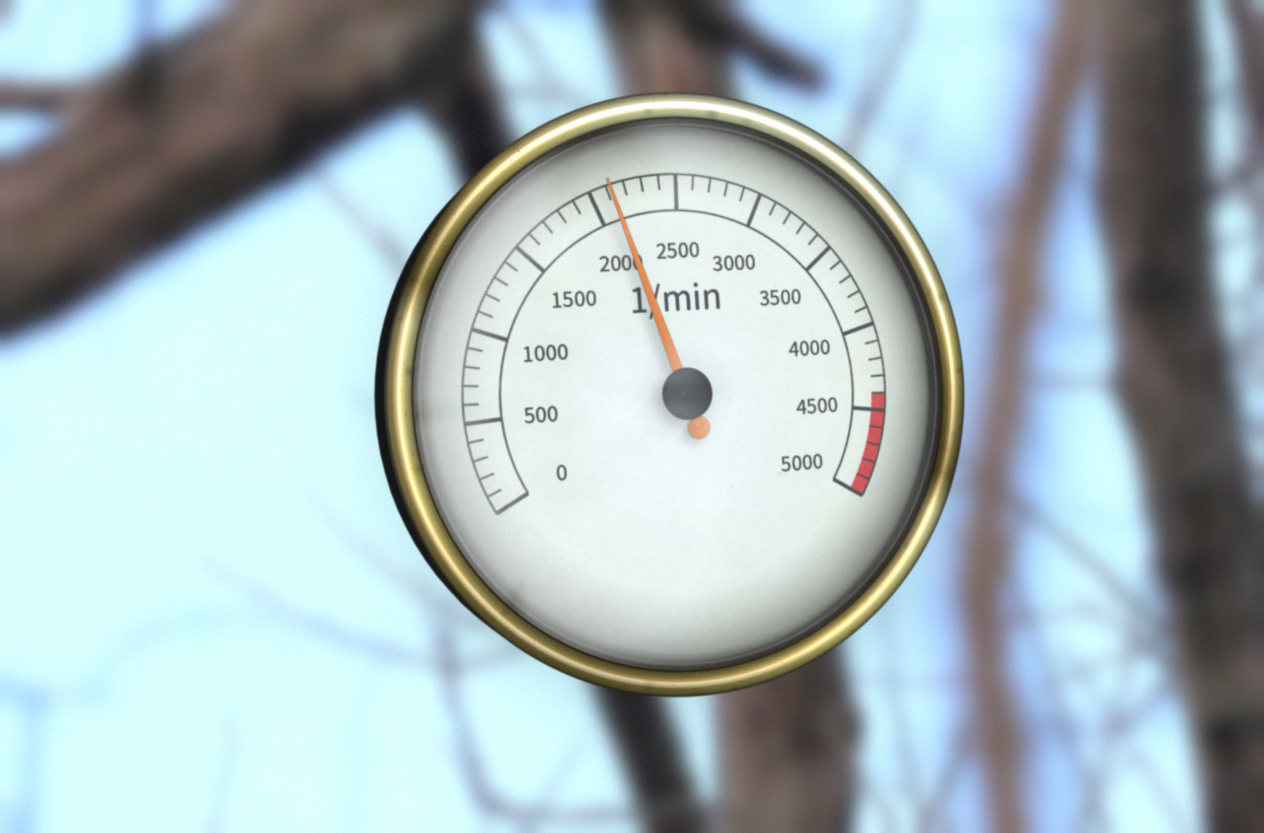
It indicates 2100 rpm
